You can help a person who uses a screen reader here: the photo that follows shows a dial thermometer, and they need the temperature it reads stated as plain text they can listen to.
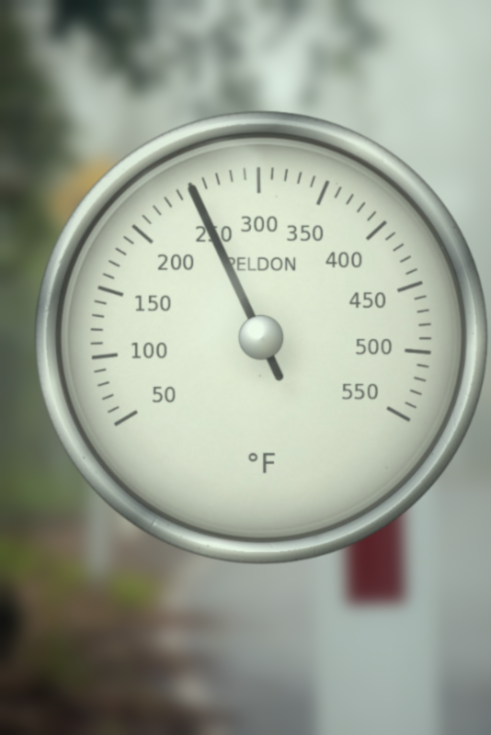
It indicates 250 °F
